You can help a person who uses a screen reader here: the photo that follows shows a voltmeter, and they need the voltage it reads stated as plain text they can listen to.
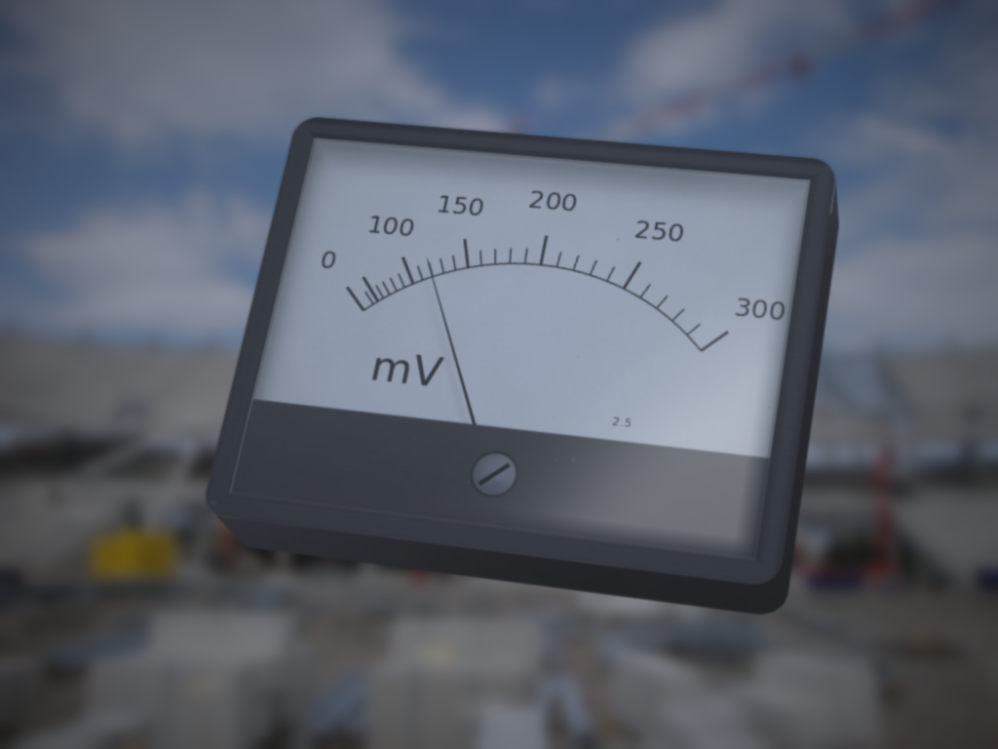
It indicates 120 mV
